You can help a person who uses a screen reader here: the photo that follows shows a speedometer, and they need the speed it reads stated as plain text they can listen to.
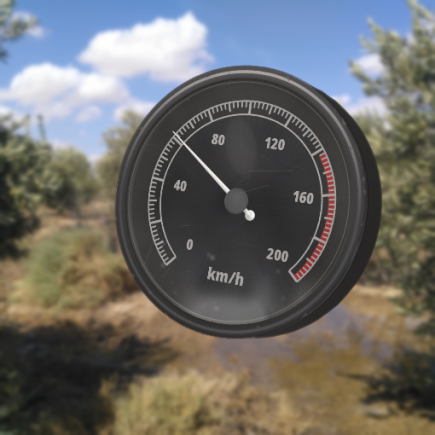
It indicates 62 km/h
